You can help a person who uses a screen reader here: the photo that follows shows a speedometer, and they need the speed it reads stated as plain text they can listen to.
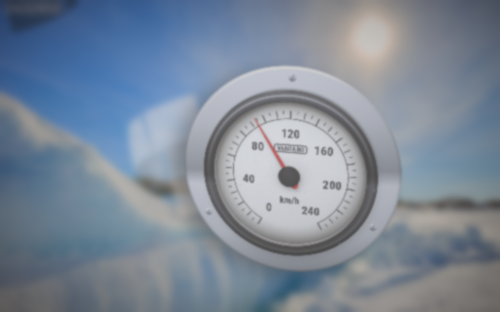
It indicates 95 km/h
